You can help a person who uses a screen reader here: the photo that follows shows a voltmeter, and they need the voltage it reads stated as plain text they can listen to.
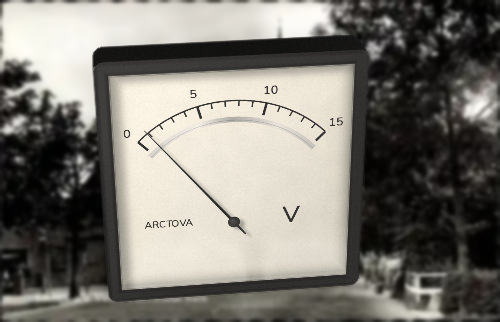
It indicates 1 V
